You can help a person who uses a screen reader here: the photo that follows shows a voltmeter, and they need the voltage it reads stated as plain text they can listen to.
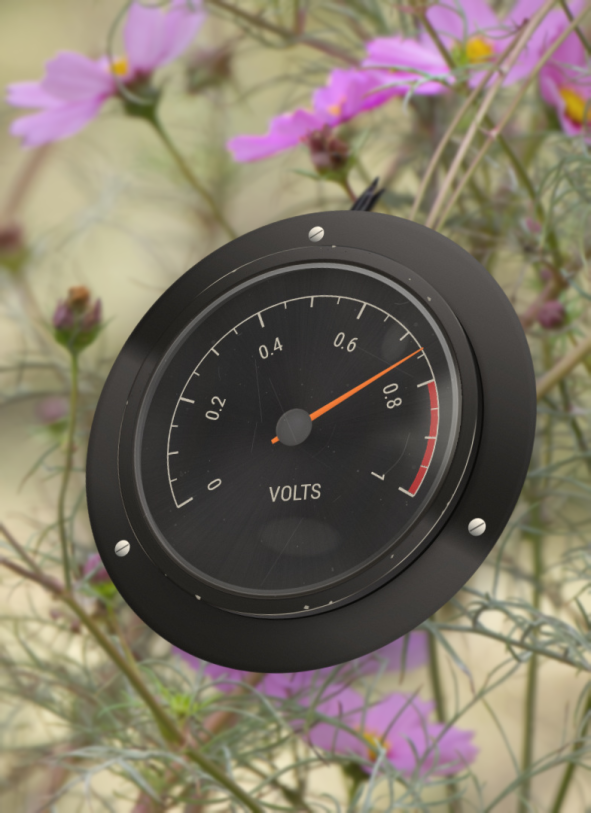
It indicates 0.75 V
